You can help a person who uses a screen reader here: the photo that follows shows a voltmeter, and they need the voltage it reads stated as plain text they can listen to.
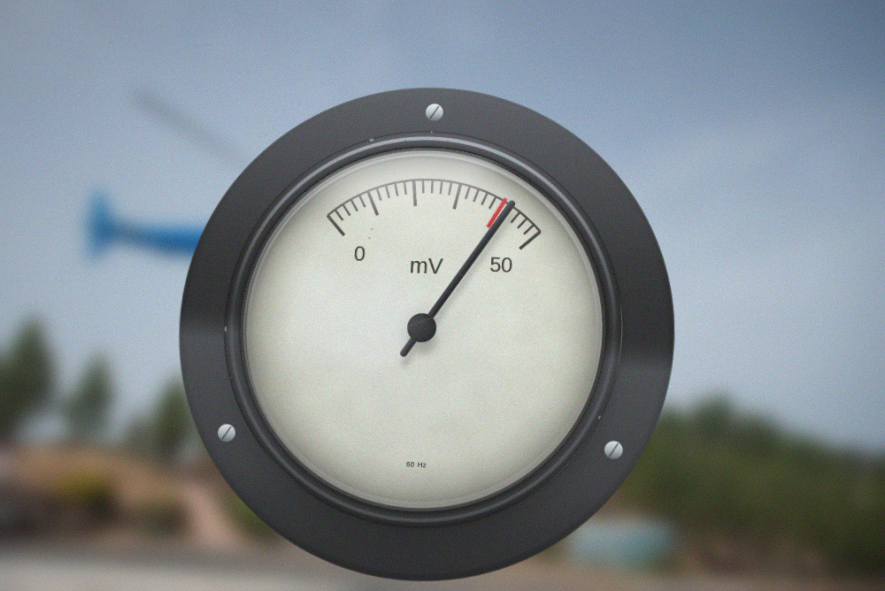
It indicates 42 mV
